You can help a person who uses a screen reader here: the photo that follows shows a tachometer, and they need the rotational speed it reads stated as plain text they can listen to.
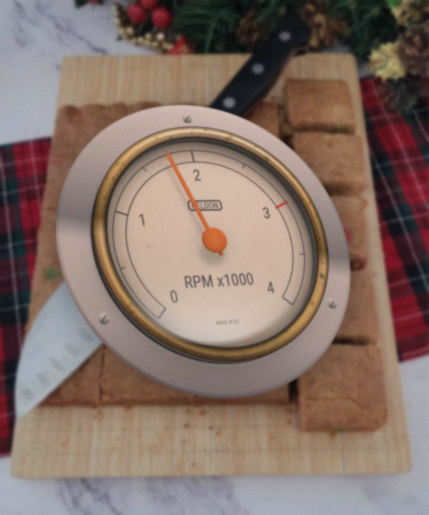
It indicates 1750 rpm
